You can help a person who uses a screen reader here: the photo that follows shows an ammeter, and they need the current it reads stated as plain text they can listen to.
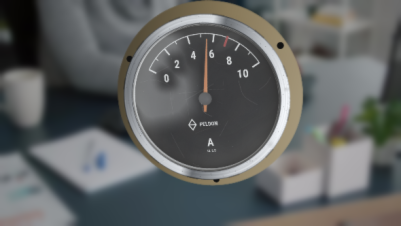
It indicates 5.5 A
